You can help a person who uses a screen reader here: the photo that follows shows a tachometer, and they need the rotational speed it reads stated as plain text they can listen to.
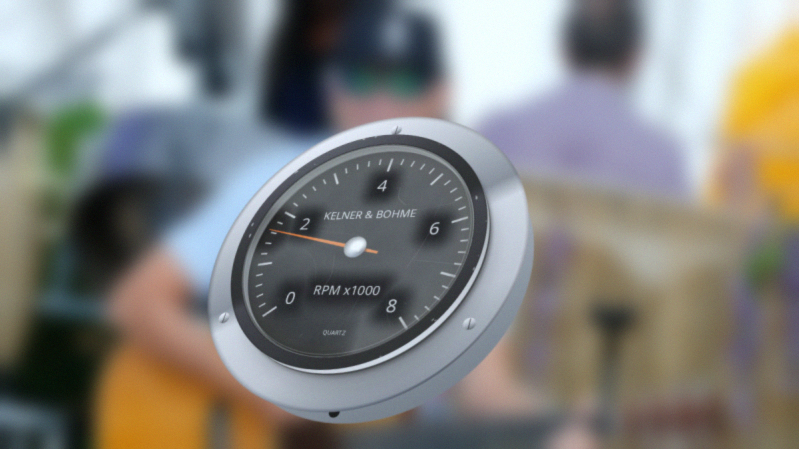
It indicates 1600 rpm
